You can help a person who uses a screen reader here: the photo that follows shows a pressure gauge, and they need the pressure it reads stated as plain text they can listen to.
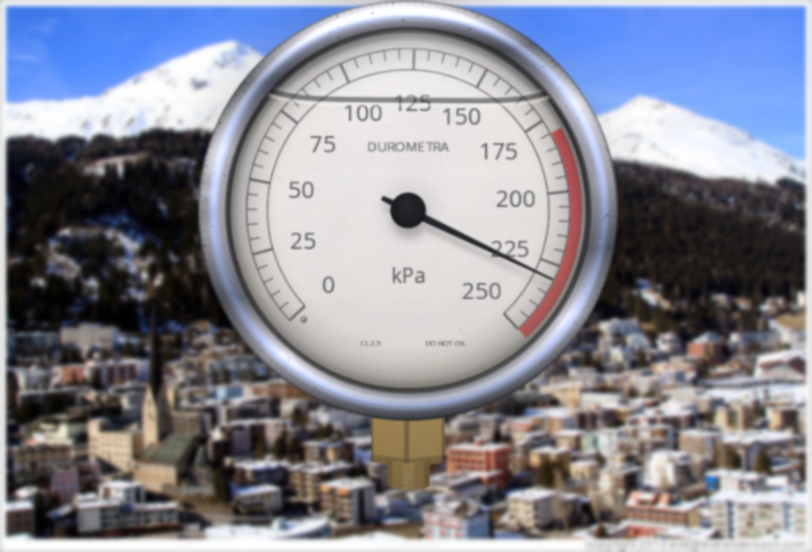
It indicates 230 kPa
